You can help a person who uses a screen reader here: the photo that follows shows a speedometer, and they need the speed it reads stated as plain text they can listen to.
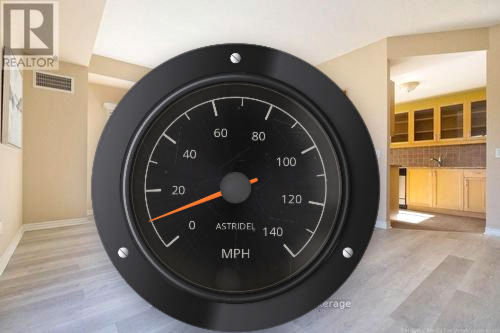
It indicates 10 mph
